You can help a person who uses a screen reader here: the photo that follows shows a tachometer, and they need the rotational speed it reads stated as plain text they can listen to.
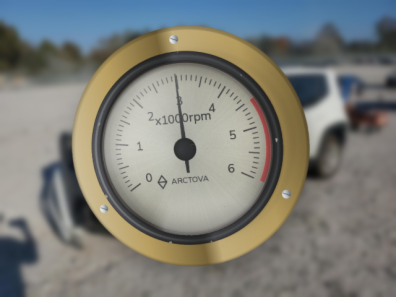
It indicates 3000 rpm
